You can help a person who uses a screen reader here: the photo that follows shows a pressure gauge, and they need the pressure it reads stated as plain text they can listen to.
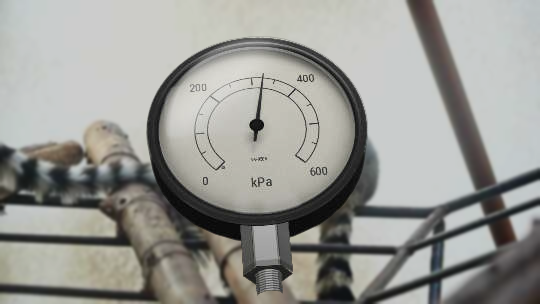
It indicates 325 kPa
